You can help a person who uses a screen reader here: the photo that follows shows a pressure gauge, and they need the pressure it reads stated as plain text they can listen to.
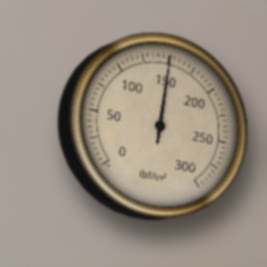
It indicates 150 psi
